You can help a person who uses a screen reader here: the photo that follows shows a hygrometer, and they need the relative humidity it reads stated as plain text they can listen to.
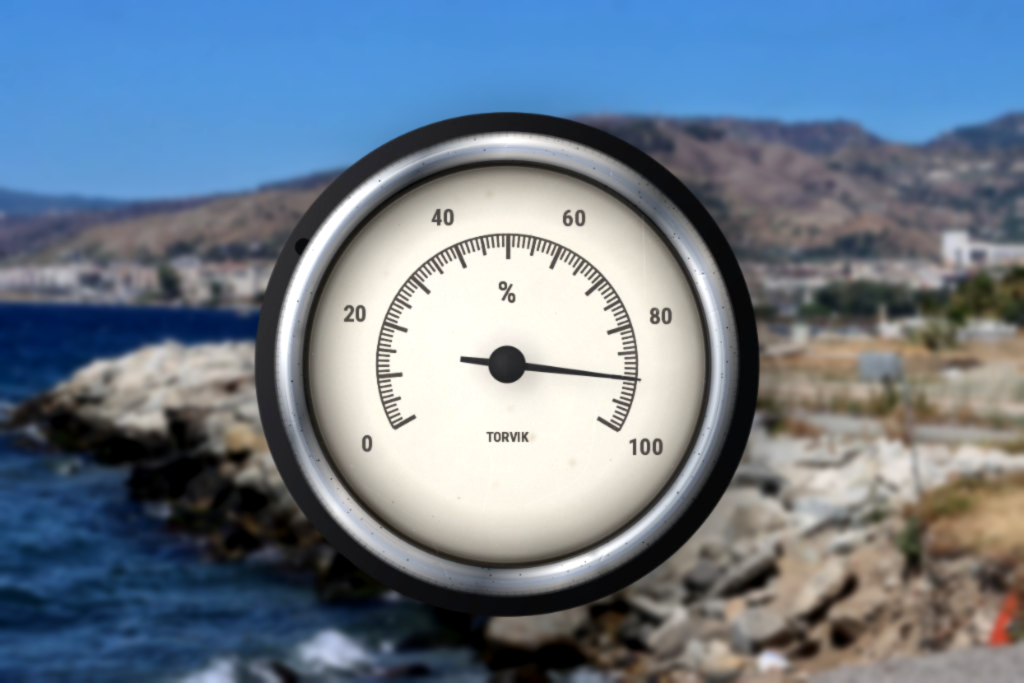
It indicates 90 %
